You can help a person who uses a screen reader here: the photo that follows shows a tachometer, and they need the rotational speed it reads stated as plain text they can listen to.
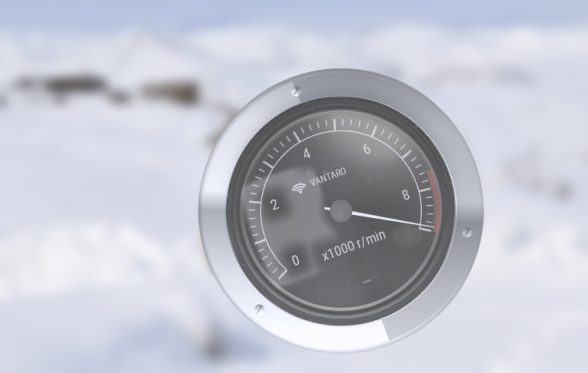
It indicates 8900 rpm
